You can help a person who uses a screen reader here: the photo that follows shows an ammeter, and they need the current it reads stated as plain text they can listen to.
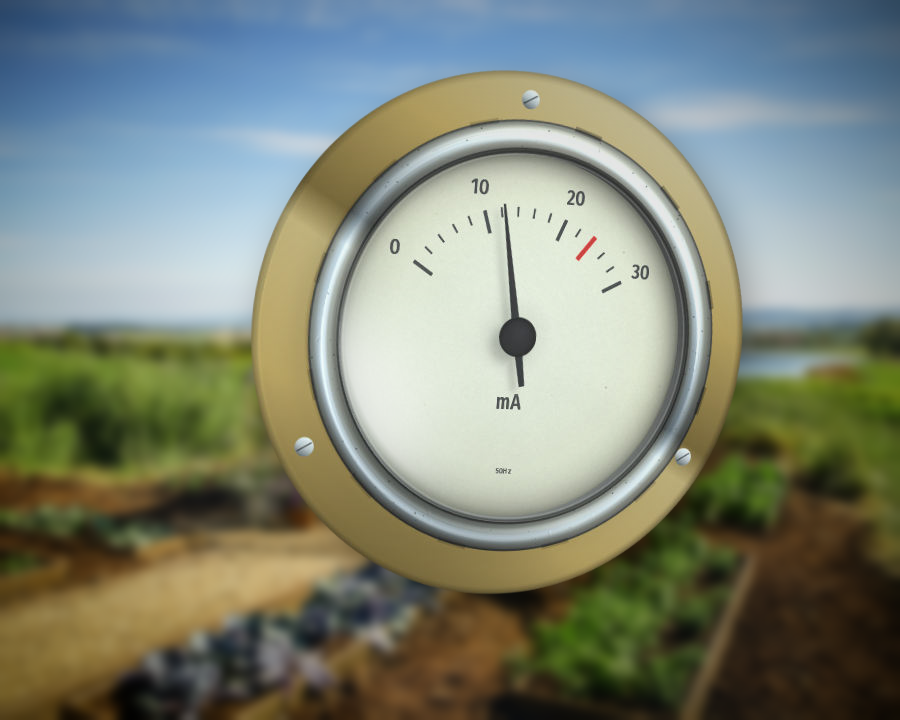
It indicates 12 mA
